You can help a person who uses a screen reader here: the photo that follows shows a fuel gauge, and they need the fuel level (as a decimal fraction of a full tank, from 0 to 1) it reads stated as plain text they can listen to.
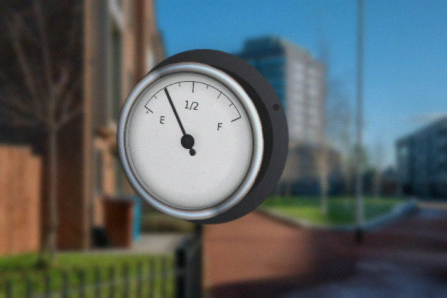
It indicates 0.25
